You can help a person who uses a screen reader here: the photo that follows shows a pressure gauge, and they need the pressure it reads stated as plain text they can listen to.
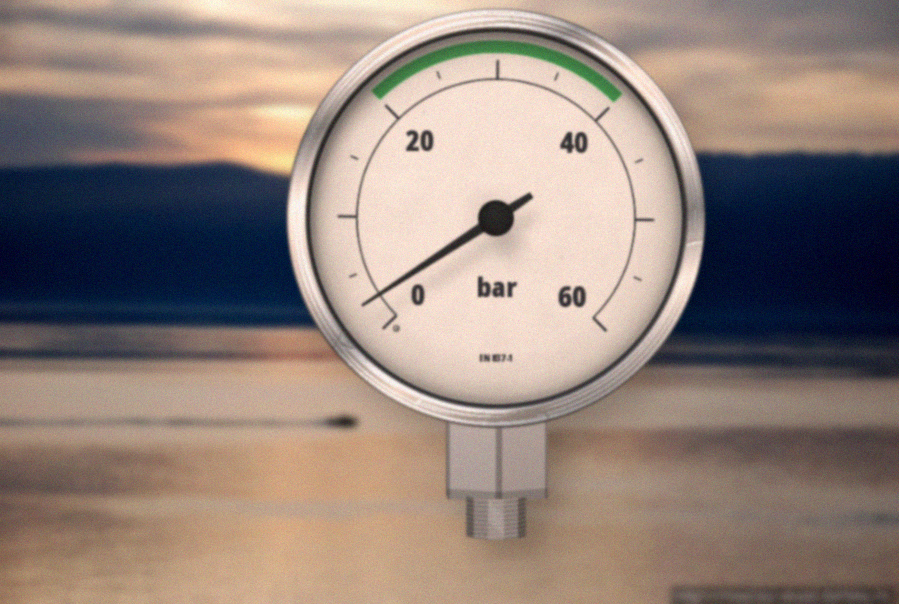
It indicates 2.5 bar
